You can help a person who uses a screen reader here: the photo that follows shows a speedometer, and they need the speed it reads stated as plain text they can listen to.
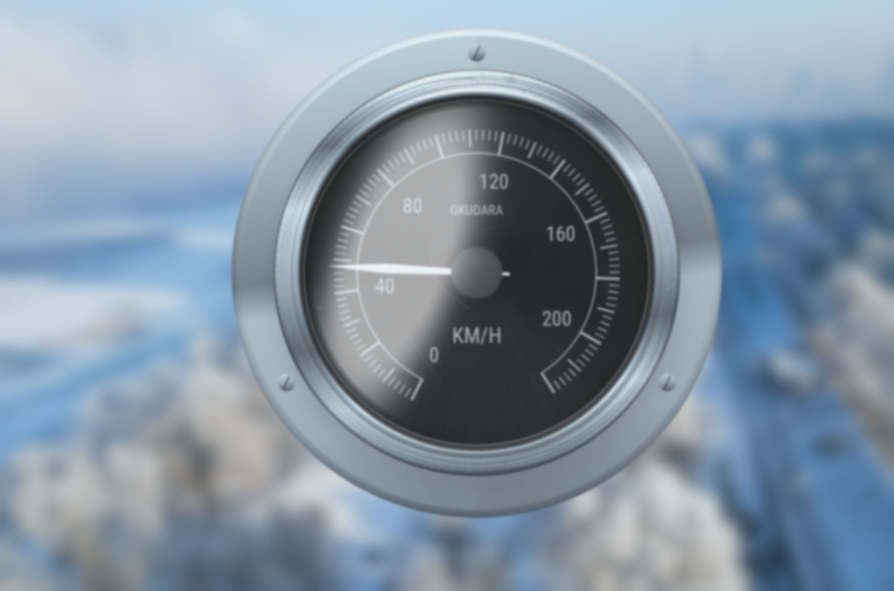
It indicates 48 km/h
